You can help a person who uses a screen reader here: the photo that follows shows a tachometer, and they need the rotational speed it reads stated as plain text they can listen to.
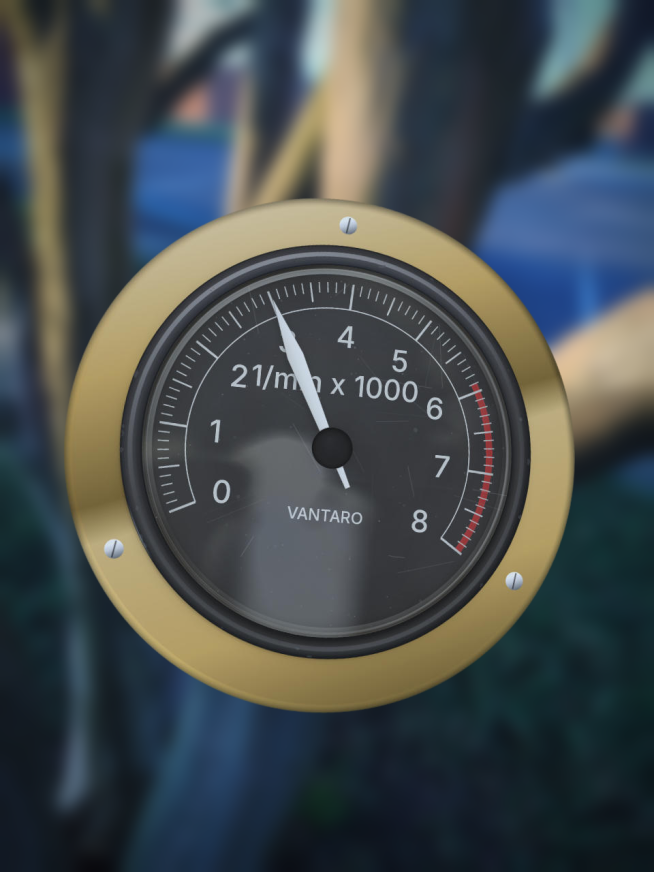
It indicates 3000 rpm
